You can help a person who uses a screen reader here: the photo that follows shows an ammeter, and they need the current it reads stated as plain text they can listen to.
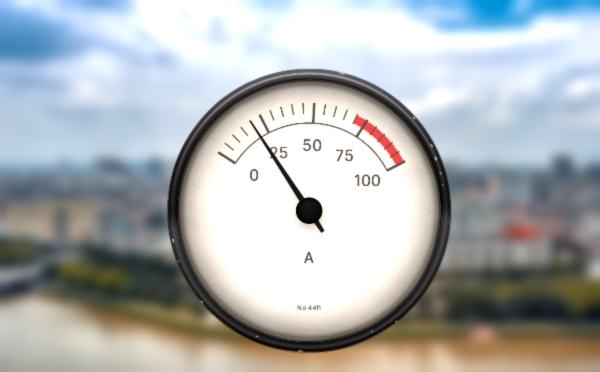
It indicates 20 A
